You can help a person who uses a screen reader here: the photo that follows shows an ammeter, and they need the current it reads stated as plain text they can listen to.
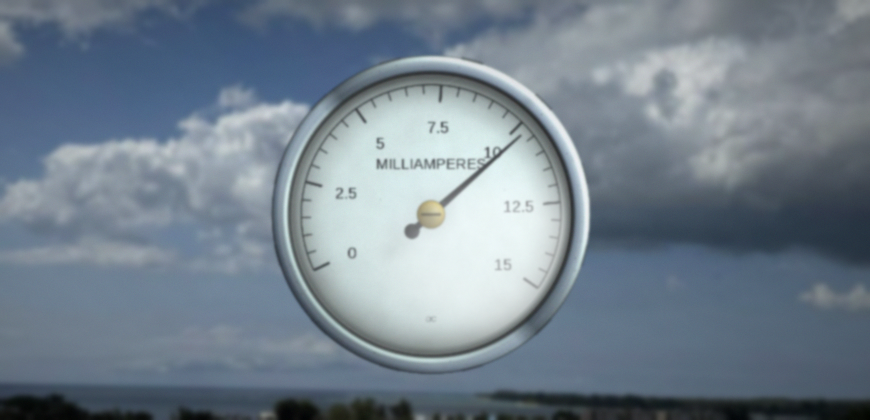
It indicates 10.25 mA
